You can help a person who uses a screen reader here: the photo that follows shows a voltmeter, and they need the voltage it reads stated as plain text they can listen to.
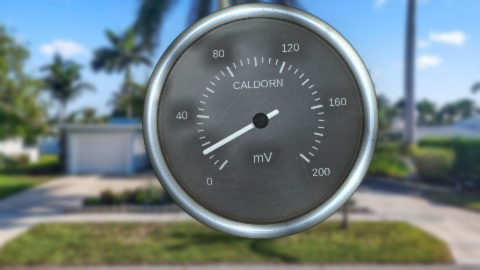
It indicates 15 mV
